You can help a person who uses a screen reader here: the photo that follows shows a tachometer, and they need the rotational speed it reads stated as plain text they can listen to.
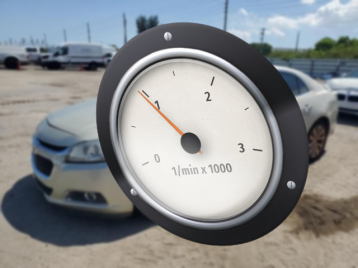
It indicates 1000 rpm
